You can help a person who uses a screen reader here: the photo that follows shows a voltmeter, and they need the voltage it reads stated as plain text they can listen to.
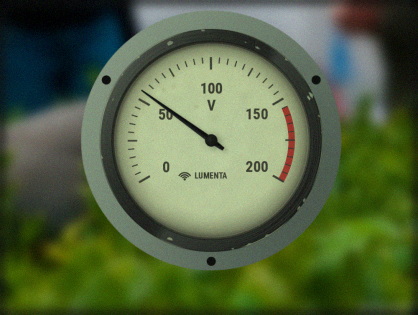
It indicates 55 V
